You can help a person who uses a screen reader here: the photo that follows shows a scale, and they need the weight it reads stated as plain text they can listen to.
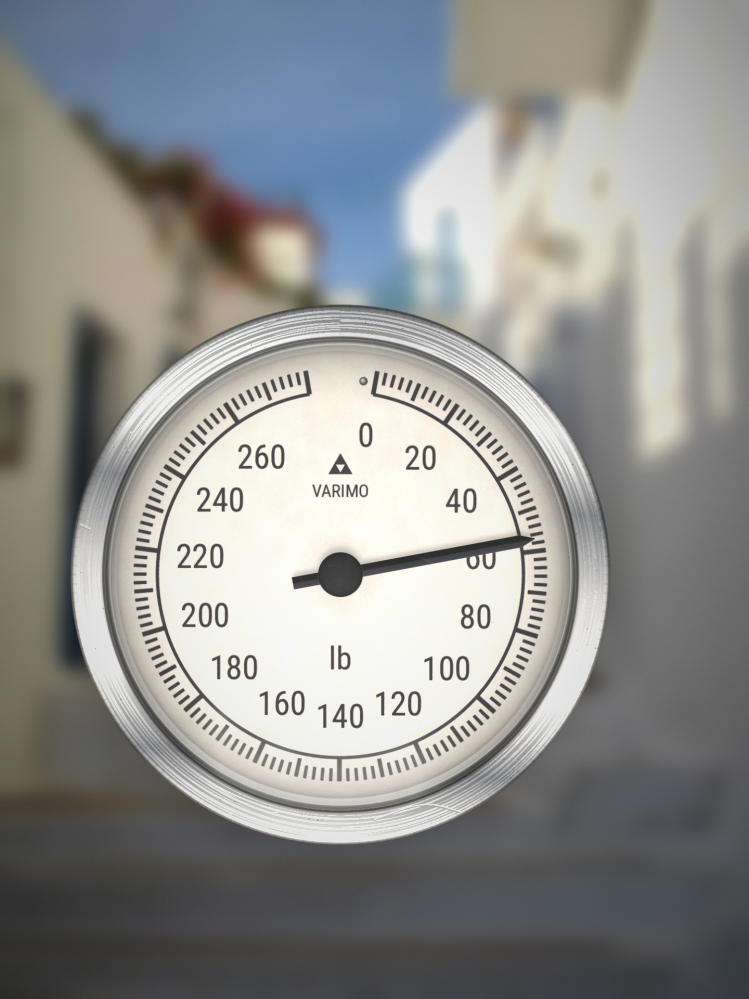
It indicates 57 lb
